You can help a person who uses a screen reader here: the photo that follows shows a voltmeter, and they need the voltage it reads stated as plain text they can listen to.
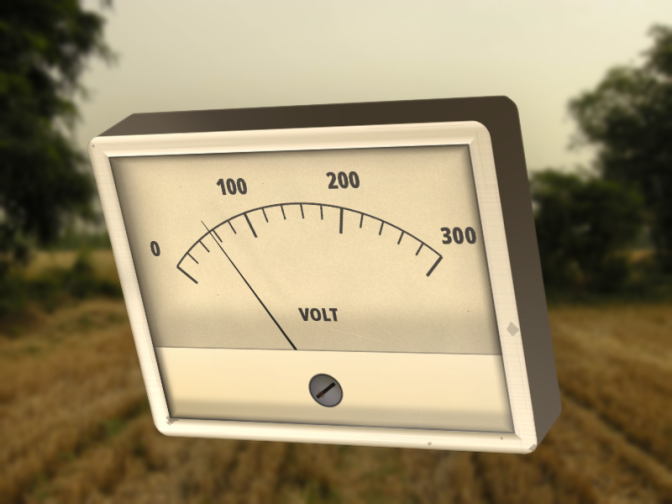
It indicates 60 V
